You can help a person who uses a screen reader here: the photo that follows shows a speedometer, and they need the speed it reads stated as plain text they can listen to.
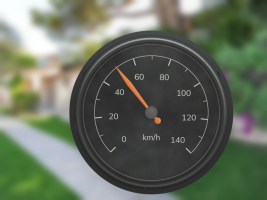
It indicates 50 km/h
